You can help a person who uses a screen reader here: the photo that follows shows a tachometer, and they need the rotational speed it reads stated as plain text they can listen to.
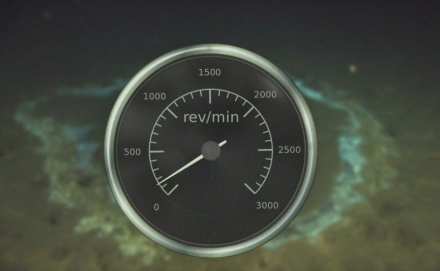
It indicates 150 rpm
